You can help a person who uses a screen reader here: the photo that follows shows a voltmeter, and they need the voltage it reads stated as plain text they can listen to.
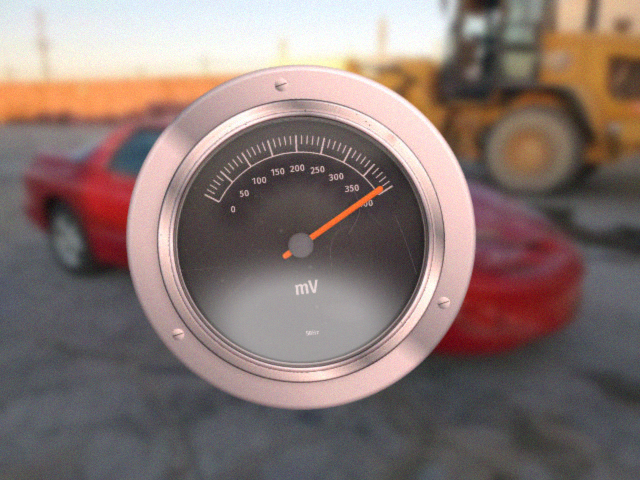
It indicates 390 mV
